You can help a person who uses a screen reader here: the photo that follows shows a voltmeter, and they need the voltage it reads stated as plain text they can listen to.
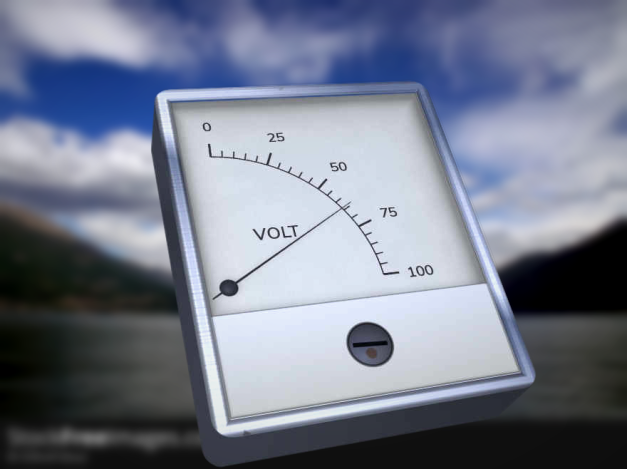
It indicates 65 V
